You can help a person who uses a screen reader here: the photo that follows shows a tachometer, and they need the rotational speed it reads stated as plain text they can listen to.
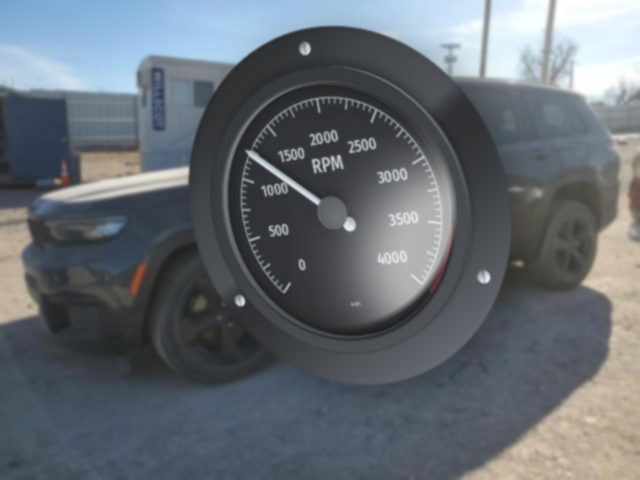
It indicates 1250 rpm
